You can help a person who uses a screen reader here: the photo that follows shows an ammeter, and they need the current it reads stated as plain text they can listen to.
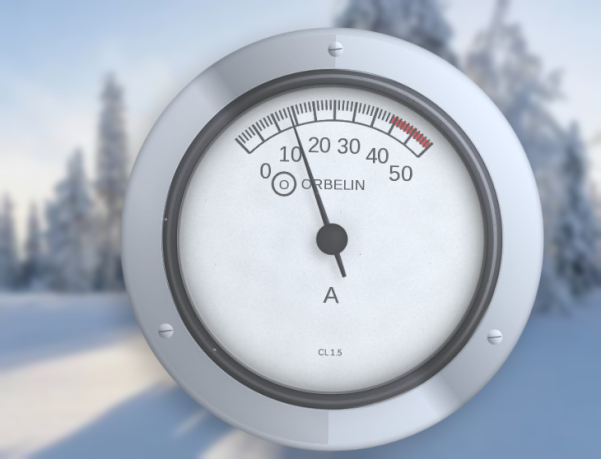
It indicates 14 A
